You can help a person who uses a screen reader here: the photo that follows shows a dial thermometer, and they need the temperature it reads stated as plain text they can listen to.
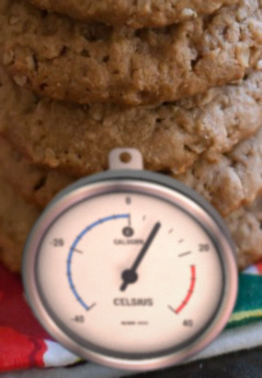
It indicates 8 °C
